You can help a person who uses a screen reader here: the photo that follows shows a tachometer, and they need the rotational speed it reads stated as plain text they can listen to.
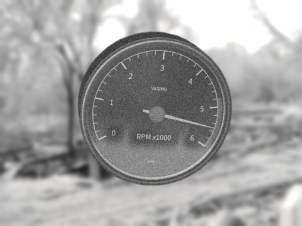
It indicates 5500 rpm
